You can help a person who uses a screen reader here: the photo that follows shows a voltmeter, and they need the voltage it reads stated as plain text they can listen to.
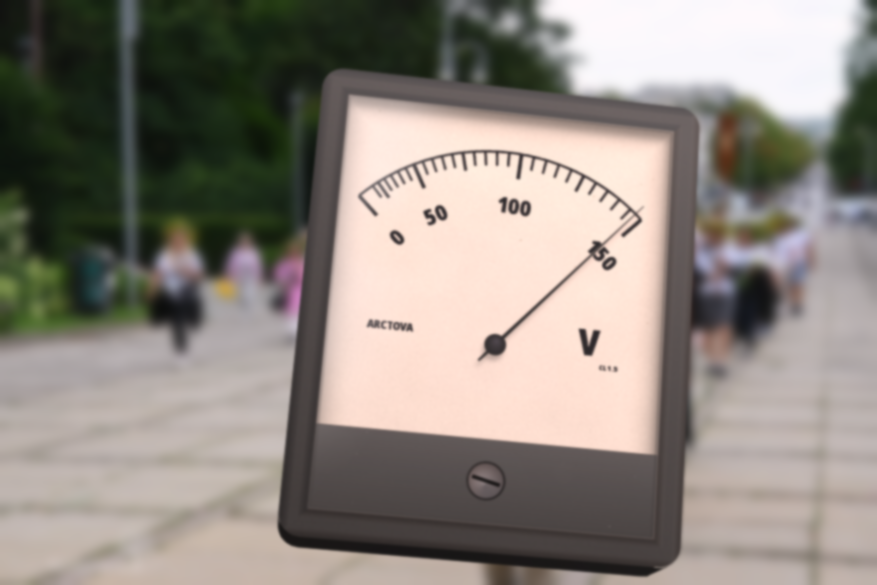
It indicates 147.5 V
